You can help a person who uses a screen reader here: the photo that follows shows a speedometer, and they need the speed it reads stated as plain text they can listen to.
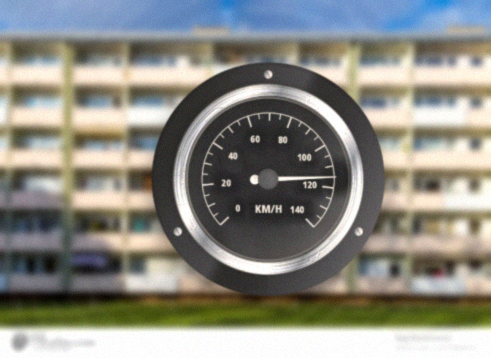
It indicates 115 km/h
